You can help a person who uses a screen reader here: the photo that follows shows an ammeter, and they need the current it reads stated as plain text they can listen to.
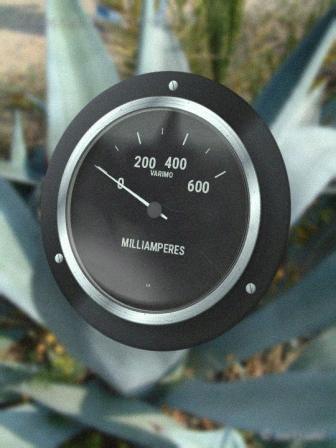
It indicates 0 mA
